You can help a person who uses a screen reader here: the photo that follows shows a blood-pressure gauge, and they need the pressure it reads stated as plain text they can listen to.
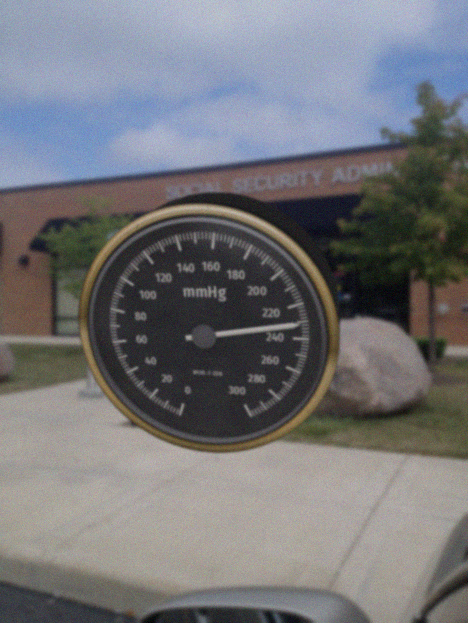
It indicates 230 mmHg
